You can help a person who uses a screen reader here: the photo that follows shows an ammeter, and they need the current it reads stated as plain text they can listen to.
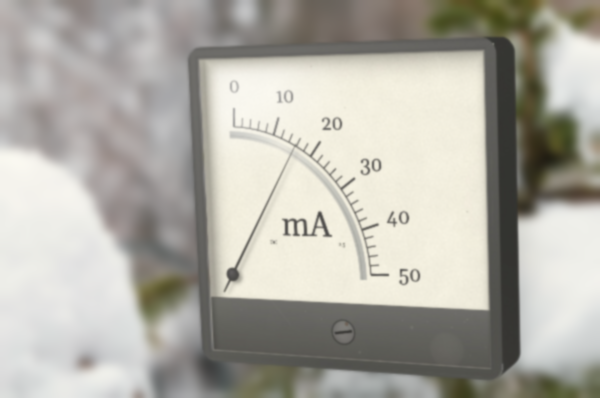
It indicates 16 mA
